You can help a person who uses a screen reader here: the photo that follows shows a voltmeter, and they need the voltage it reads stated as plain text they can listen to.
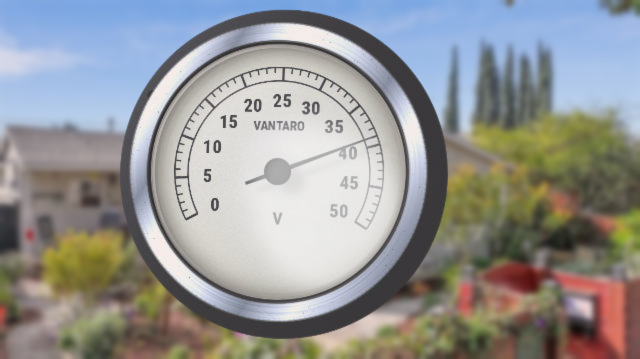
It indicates 39 V
